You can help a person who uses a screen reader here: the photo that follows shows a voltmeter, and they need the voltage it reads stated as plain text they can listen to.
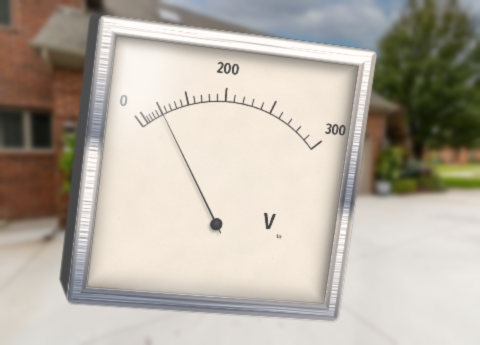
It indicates 100 V
